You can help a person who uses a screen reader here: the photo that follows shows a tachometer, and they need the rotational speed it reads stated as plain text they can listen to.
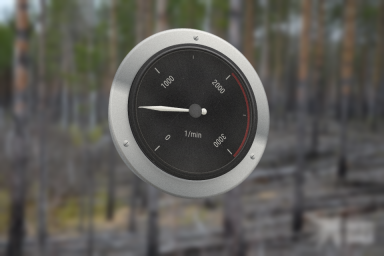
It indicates 500 rpm
